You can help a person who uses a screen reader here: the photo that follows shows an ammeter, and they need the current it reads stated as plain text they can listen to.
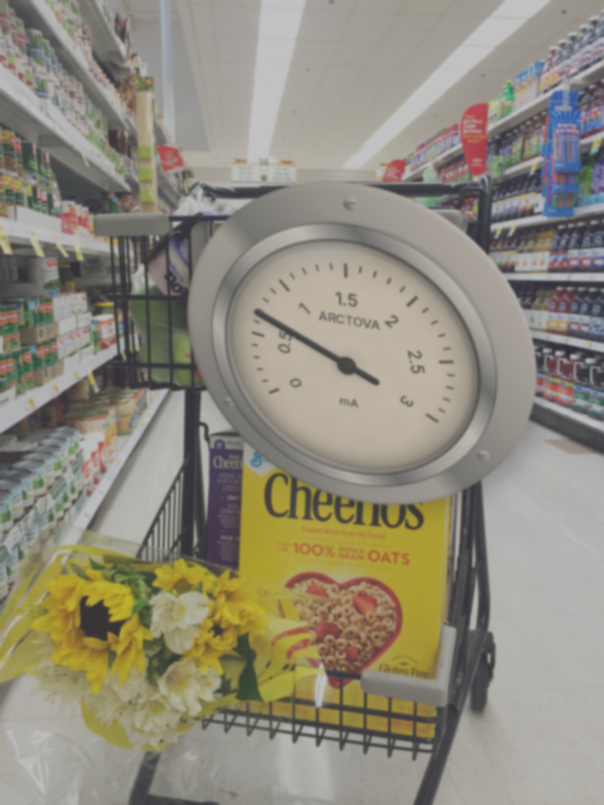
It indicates 0.7 mA
